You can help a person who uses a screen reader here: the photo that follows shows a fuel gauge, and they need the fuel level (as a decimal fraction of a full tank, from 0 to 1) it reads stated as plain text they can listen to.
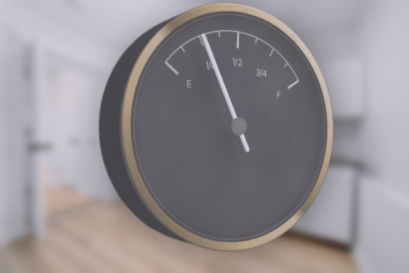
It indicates 0.25
